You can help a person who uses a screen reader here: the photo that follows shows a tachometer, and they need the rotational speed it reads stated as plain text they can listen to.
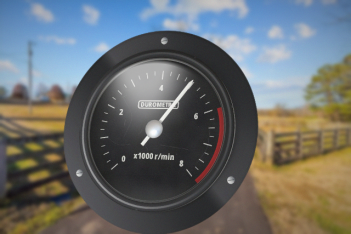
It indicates 5000 rpm
